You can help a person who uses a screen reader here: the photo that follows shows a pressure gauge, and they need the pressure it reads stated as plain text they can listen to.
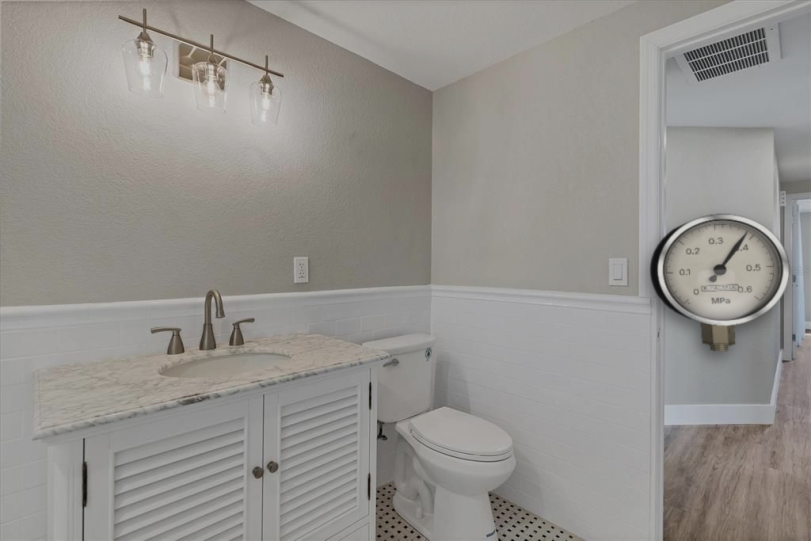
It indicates 0.38 MPa
